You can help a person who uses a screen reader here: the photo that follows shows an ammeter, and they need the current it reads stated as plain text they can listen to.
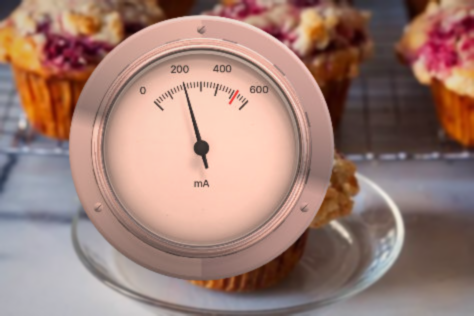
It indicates 200 mA
